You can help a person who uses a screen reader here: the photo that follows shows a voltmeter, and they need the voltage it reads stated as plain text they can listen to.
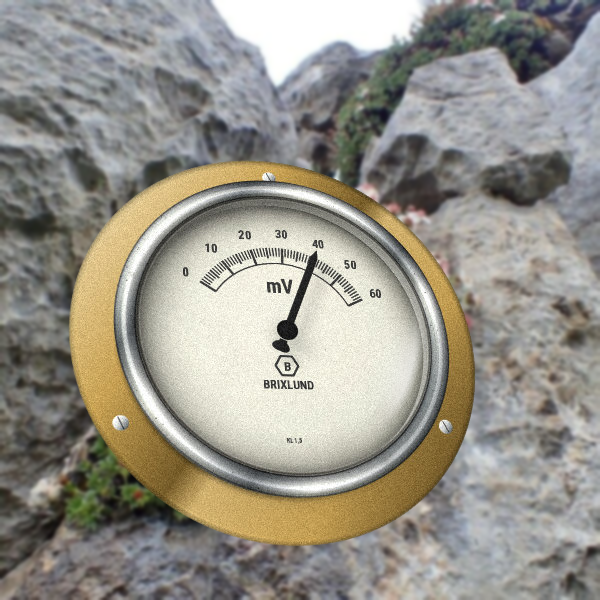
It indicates 40 mV
